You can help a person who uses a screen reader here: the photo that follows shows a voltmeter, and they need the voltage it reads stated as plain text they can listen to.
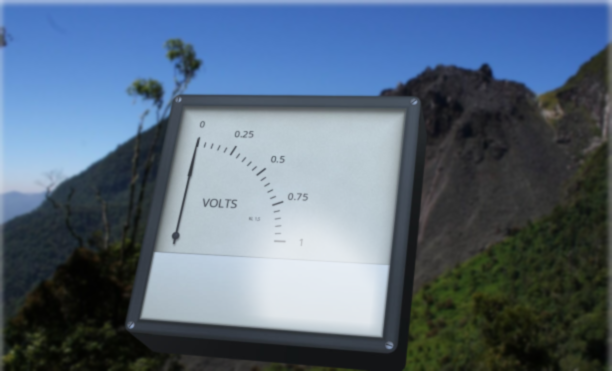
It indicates 0 V
